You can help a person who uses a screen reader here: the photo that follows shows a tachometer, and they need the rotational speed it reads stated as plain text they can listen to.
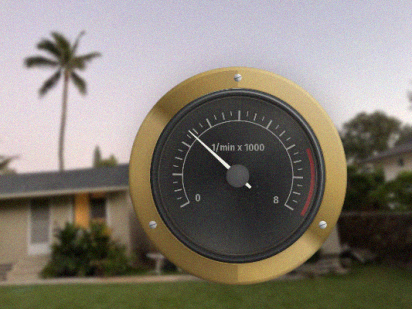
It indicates 2375 rpm
